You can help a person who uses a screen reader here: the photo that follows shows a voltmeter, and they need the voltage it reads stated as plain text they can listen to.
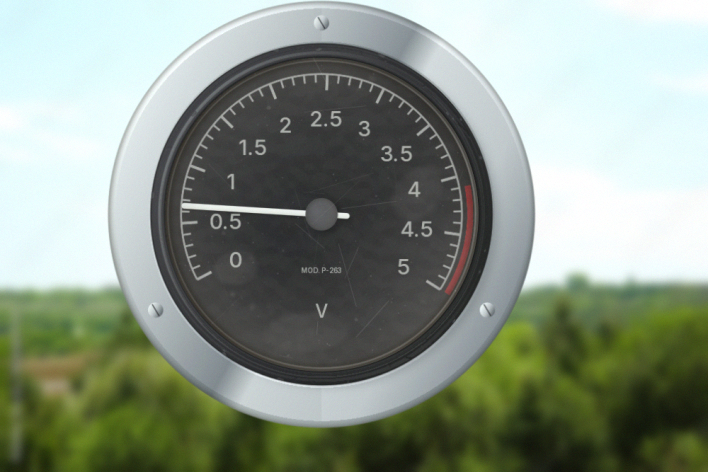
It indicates 0.65 V
